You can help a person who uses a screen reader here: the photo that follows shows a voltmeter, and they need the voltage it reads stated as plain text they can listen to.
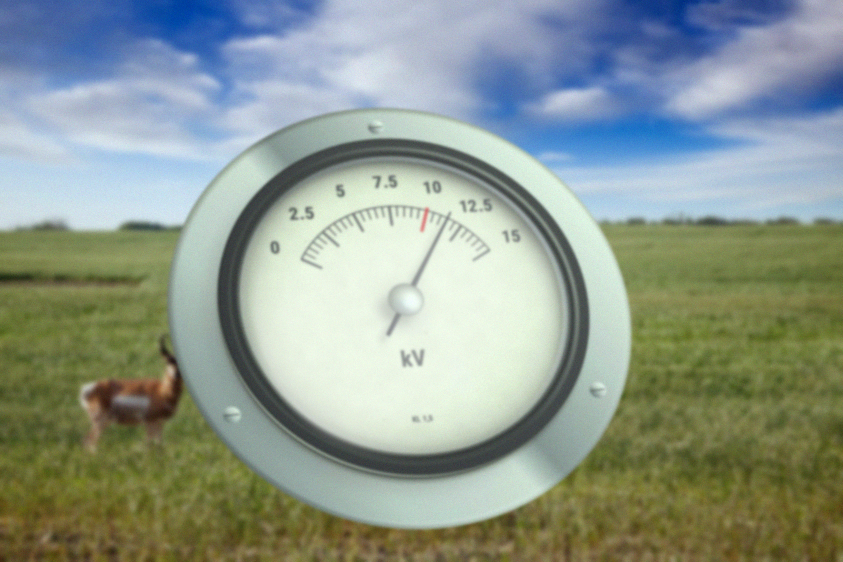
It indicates 11.5 kV
